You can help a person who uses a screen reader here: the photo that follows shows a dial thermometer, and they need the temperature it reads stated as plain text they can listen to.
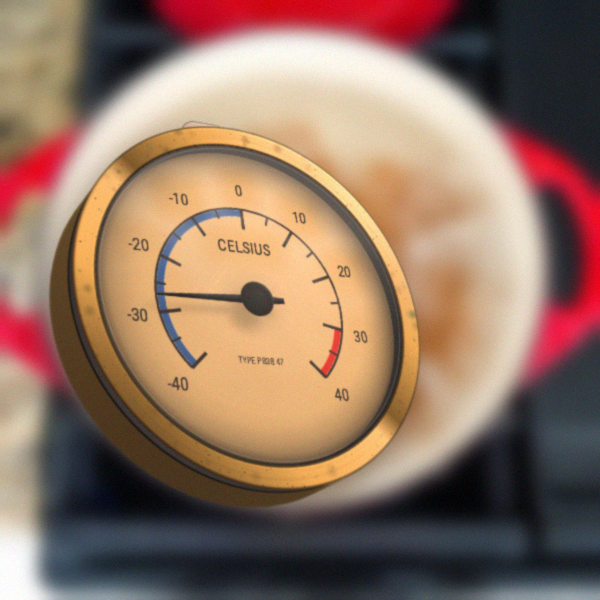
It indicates -27.5 °C
